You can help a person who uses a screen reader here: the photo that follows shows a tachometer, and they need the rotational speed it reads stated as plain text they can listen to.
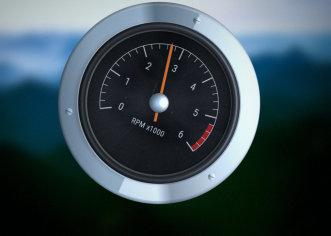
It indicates 2700 rpm
